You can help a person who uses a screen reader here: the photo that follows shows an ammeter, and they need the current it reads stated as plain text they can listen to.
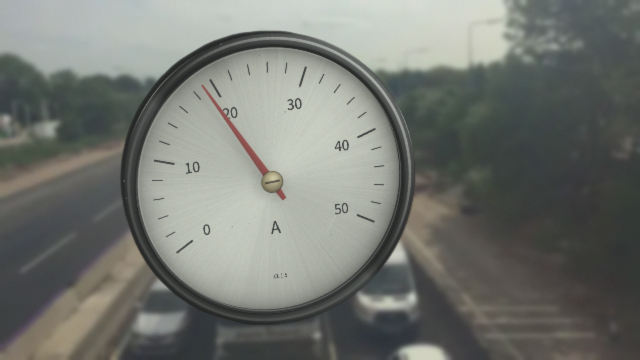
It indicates 19 A
